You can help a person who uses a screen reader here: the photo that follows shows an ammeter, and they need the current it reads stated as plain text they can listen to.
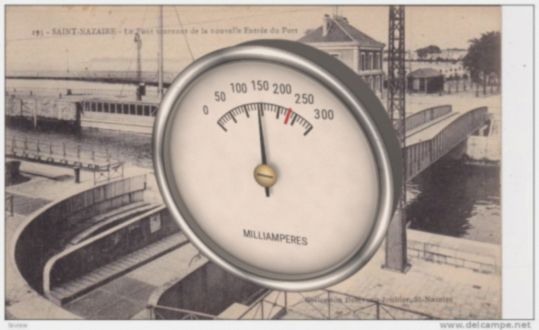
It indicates 150 mA
